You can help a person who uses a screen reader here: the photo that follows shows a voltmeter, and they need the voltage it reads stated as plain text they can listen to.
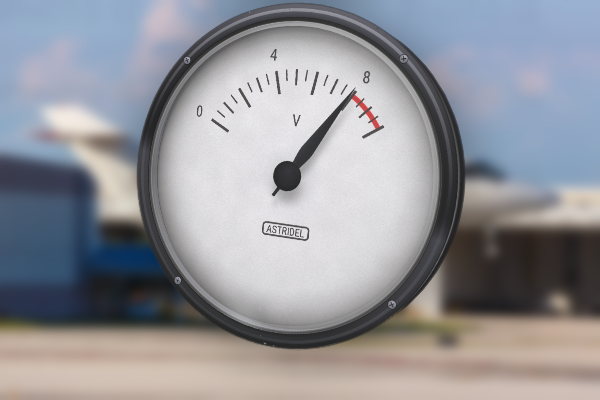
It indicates 8 V
